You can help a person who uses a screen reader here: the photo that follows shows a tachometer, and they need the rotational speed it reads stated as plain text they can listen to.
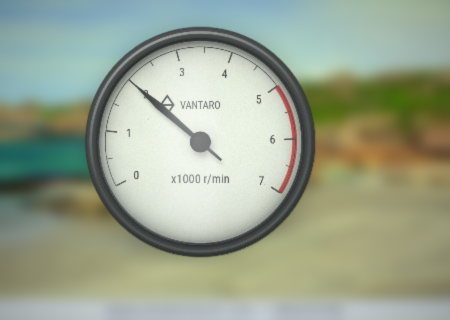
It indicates 2000 rpm
